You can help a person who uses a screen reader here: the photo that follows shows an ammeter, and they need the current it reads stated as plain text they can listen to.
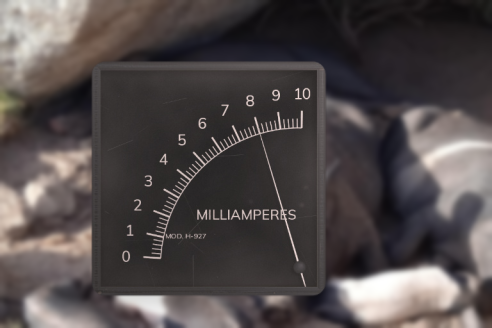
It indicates 8 mA
